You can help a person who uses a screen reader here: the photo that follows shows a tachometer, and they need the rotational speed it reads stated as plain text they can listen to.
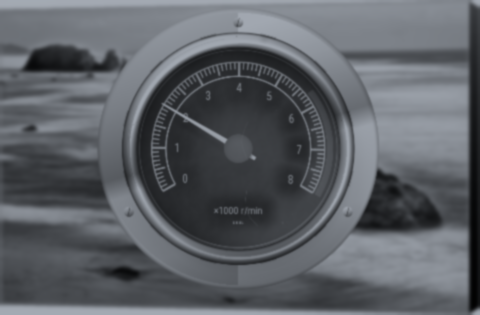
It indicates 2000 rpm
